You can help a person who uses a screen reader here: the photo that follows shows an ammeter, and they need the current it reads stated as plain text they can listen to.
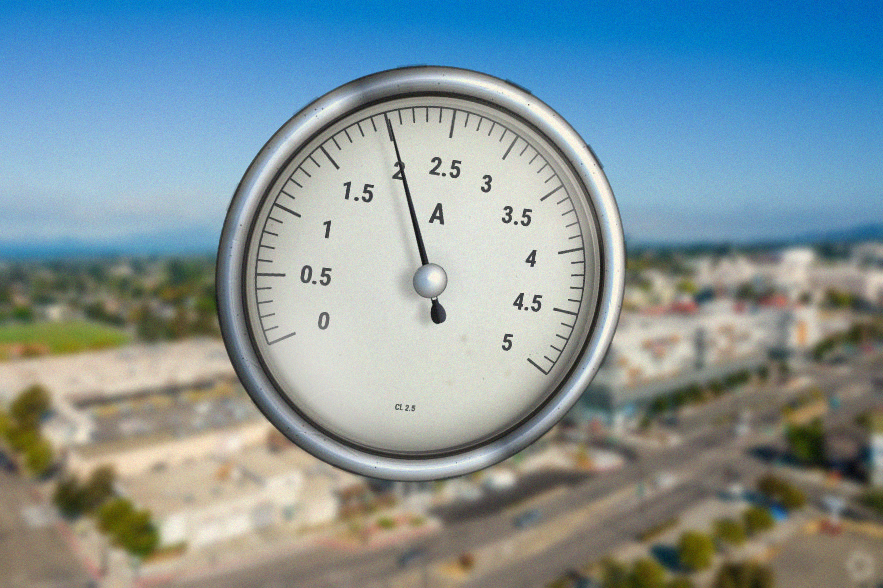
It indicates 2 A
